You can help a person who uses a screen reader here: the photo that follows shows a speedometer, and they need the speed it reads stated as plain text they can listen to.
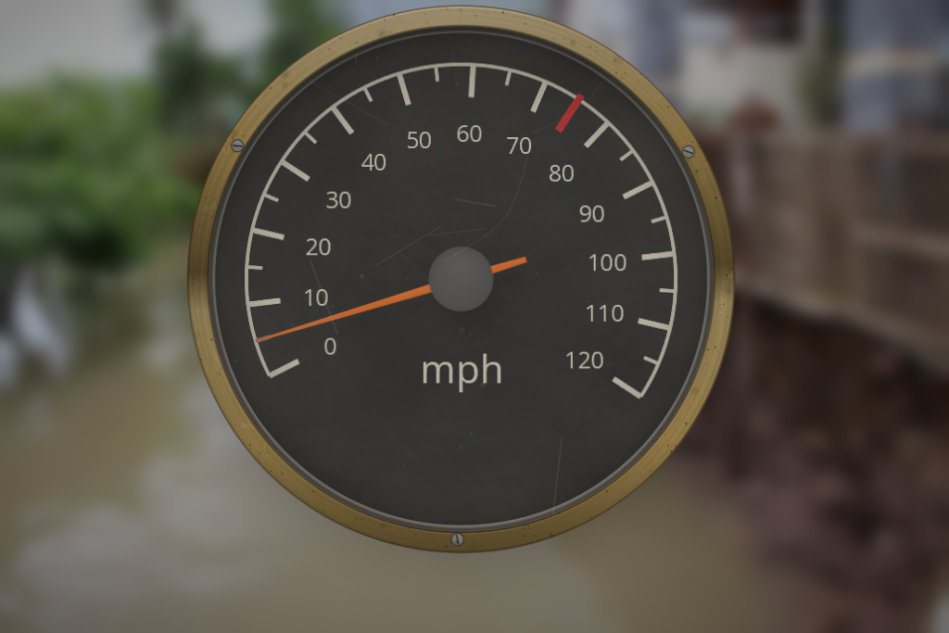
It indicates 5 mph
